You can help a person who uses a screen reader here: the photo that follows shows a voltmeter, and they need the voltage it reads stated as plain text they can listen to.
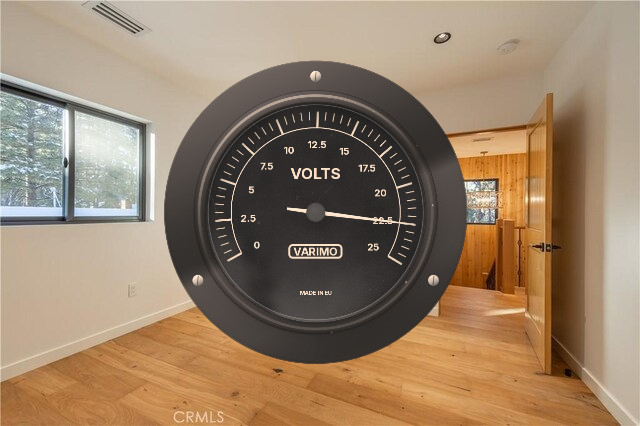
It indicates 22.5 V
